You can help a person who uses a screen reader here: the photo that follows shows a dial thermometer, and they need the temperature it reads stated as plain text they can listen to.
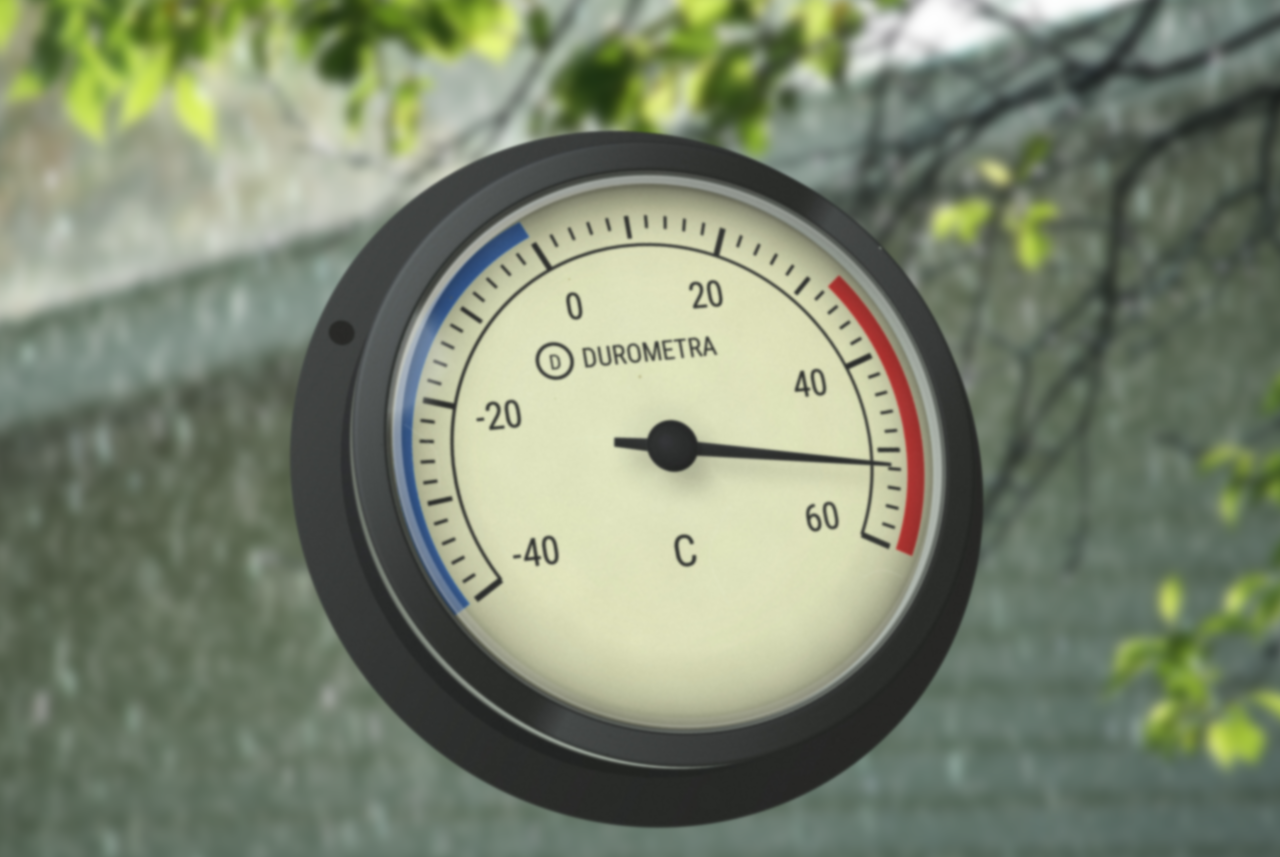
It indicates 52 °C
